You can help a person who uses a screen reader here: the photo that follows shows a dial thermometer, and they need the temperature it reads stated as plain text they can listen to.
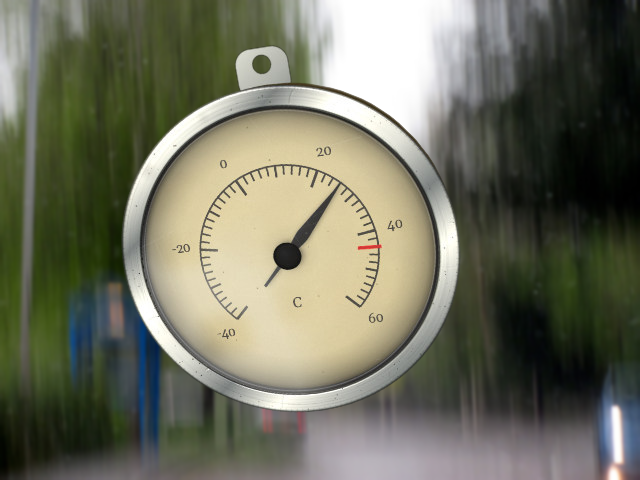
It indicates 26 °C
